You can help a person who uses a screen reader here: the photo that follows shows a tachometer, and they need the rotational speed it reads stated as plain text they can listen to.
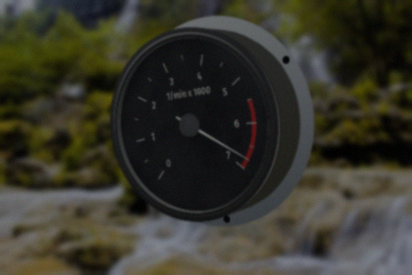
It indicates 6750 rpm
